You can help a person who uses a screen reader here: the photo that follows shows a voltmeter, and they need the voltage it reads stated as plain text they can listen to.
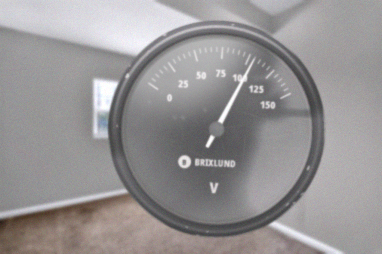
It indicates 105 V
